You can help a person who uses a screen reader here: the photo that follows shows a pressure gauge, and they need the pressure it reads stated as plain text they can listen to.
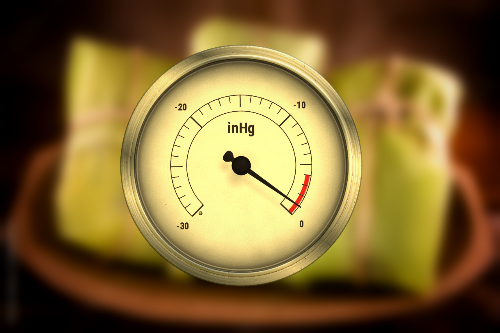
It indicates -1 inHg
